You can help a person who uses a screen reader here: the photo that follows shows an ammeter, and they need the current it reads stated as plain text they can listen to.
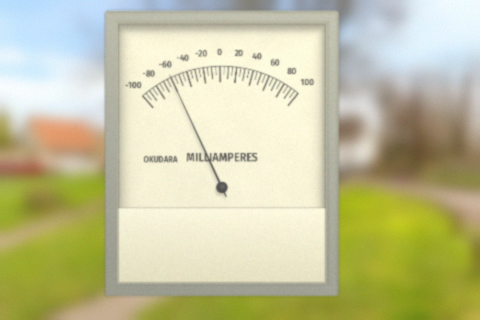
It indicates -60 mA
